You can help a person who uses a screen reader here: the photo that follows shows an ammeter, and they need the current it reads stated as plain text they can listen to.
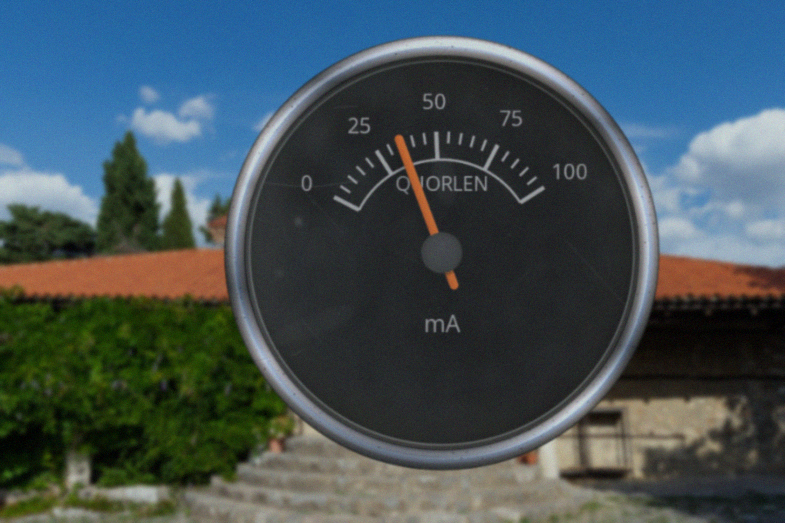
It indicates 35 mA
